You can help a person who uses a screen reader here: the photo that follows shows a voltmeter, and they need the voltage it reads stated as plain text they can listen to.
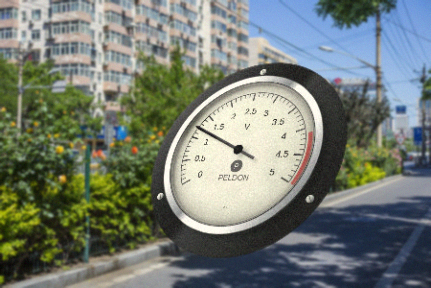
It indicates 1.2 V
